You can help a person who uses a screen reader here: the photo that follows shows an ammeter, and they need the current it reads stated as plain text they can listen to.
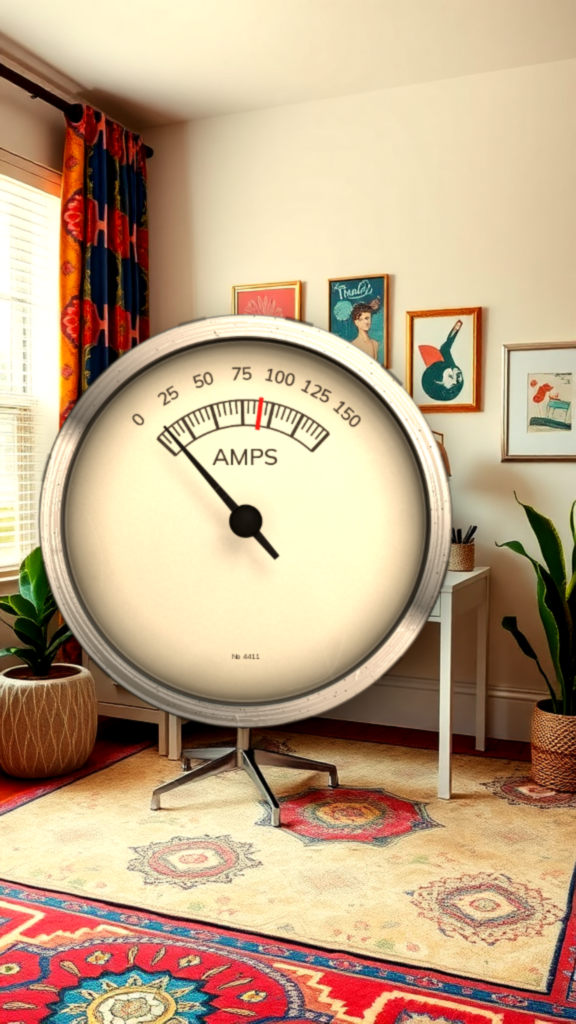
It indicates 10 A
